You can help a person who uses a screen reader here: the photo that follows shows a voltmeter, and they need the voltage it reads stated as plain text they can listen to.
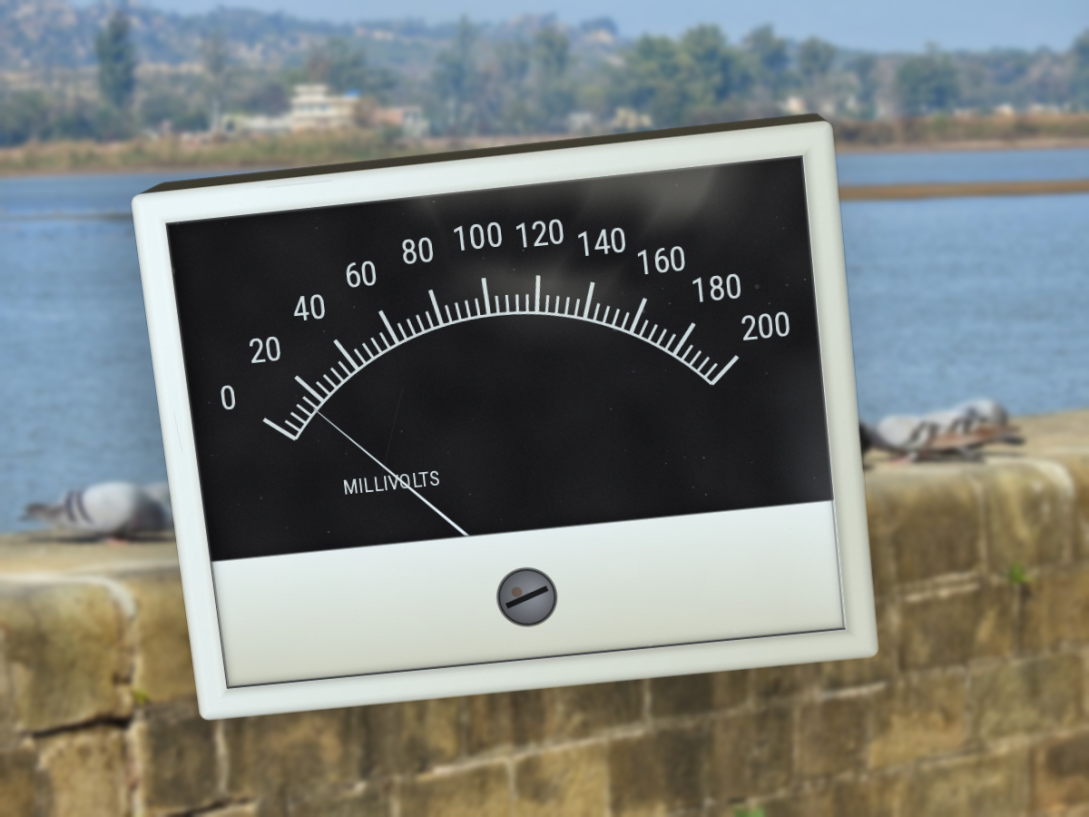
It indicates 16 mV
